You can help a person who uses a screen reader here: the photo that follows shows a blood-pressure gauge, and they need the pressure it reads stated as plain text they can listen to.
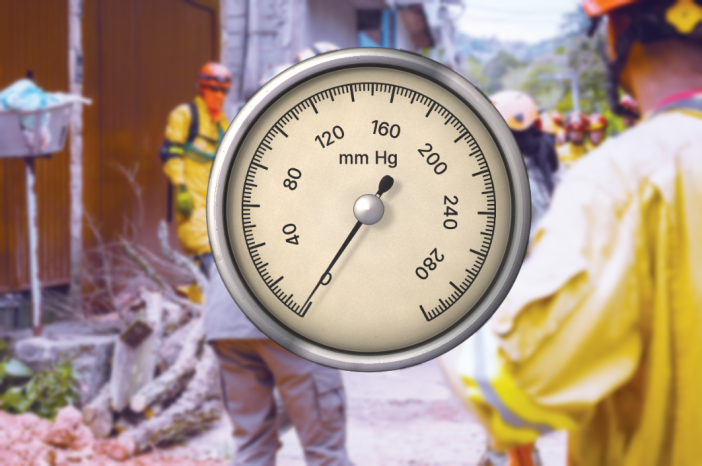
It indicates 2 mmHg
